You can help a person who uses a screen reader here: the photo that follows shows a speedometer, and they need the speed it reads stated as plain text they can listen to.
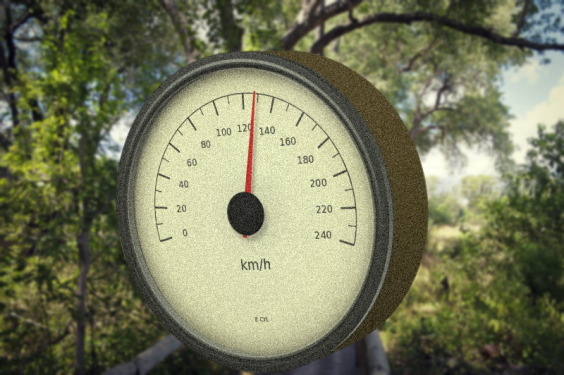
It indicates 130 km/h
